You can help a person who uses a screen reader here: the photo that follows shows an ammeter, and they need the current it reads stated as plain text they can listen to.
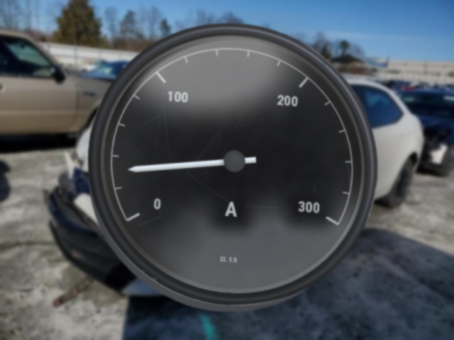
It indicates 30 A
